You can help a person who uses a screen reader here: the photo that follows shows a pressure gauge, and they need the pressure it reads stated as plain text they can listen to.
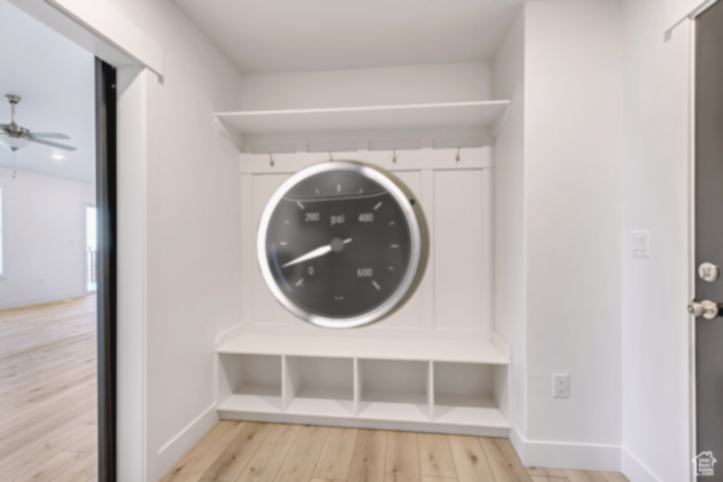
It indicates 50 psi
